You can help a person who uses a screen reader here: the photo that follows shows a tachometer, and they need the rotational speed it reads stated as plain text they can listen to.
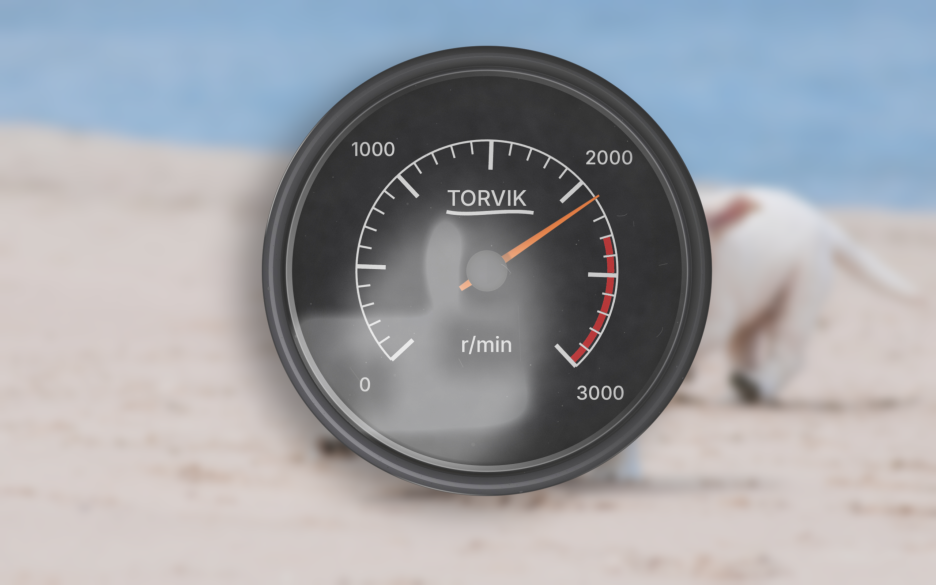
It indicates 2100 rpm
